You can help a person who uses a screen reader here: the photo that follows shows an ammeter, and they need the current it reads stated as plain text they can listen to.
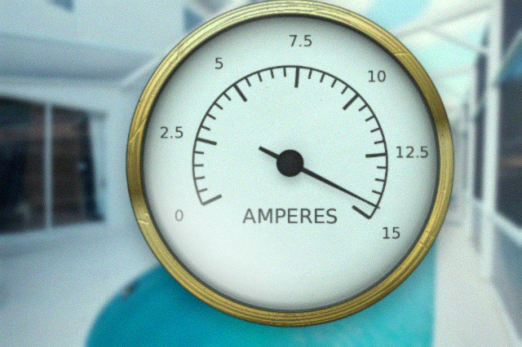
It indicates 14.5 A
